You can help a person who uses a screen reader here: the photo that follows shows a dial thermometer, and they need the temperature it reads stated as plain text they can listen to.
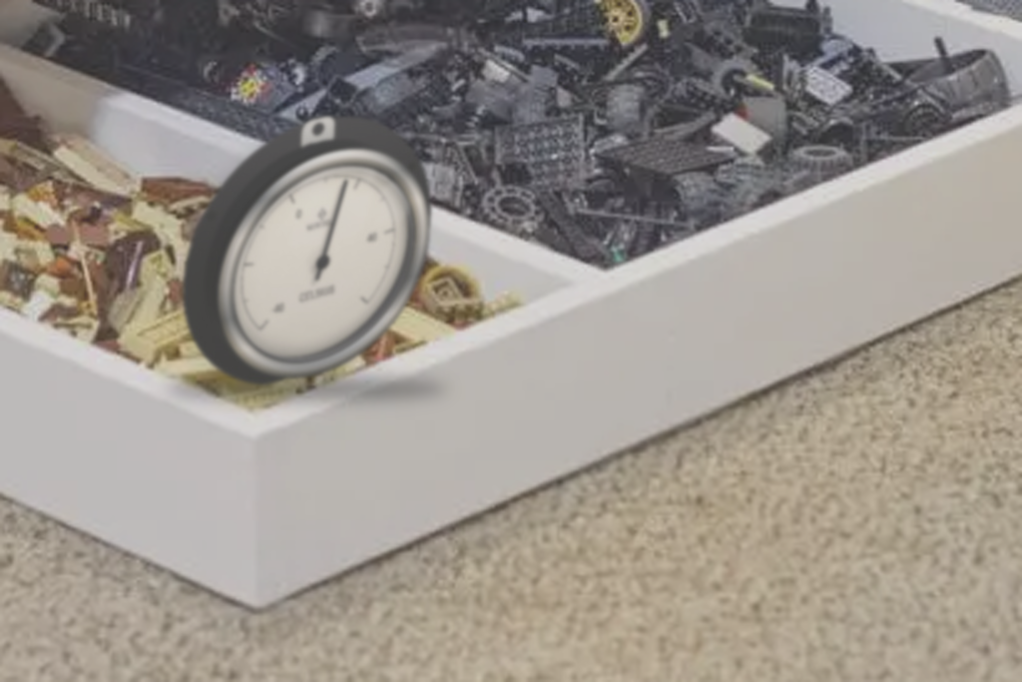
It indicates 15 °C
